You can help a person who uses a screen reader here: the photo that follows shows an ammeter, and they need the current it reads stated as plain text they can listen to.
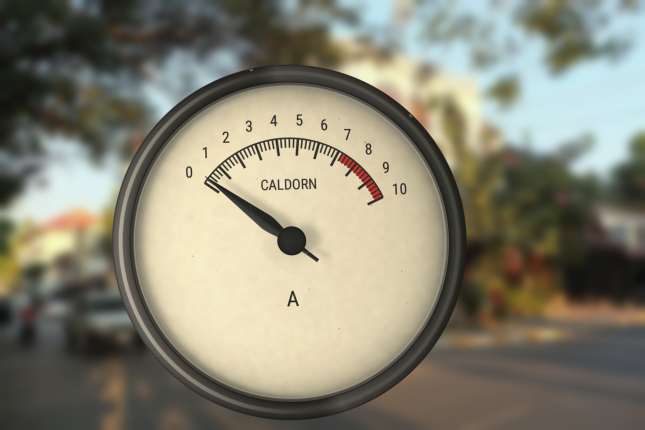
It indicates 0.2 A
